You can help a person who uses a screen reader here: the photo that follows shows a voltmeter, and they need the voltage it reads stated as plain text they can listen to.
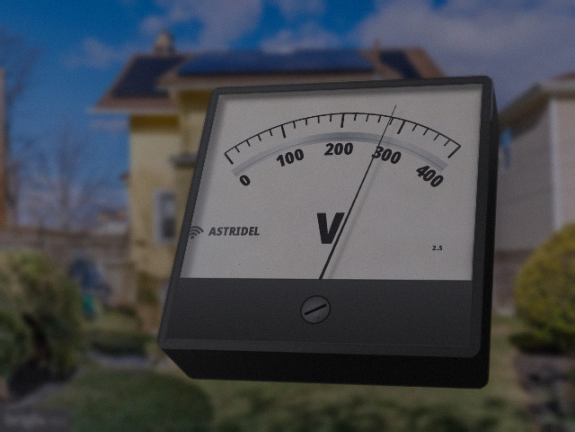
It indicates 280 V
